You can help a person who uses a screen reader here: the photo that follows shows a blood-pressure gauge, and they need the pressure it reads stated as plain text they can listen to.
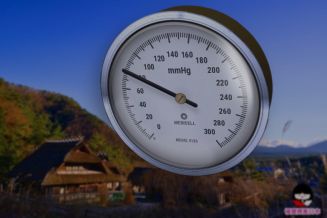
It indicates 80 mmHg
